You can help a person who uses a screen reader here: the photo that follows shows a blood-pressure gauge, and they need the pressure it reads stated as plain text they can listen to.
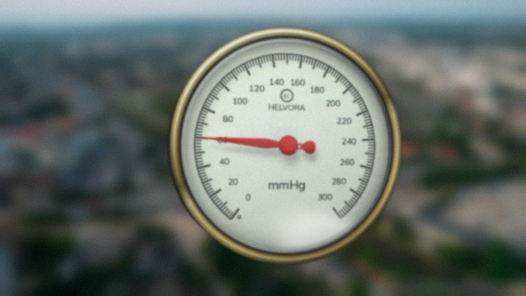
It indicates 60 mmHg
